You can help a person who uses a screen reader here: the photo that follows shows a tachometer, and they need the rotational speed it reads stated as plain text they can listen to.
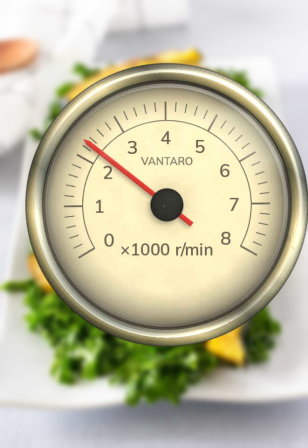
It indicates 2300 rpm
